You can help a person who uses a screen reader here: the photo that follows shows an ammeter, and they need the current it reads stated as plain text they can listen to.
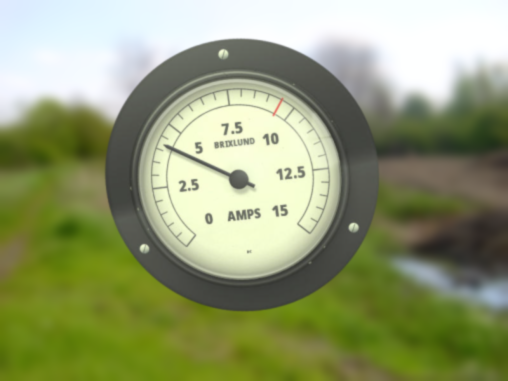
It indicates 4.25 A
